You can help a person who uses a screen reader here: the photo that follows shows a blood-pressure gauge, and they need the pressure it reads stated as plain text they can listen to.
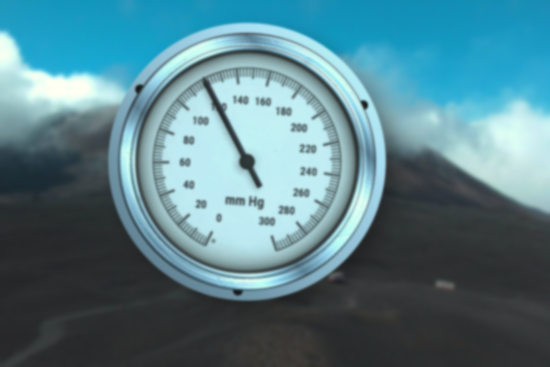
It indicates 120 mmHg
